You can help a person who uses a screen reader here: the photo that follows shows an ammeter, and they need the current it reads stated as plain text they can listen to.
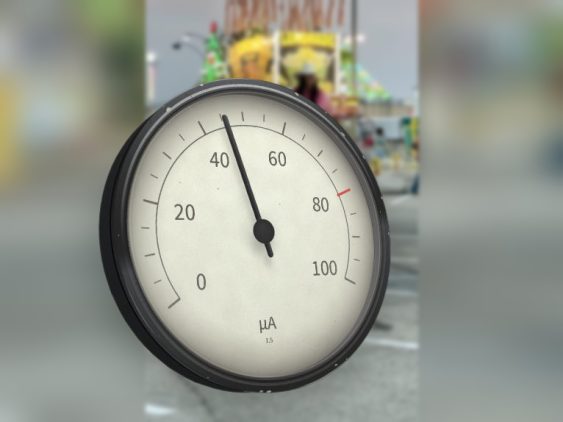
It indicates 45 µA
